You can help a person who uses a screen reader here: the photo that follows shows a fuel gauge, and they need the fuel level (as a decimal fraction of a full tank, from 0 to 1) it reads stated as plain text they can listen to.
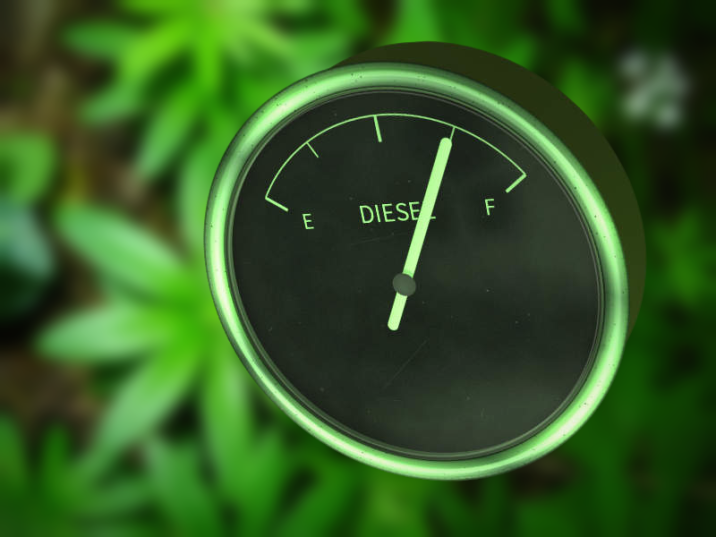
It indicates 0.75
